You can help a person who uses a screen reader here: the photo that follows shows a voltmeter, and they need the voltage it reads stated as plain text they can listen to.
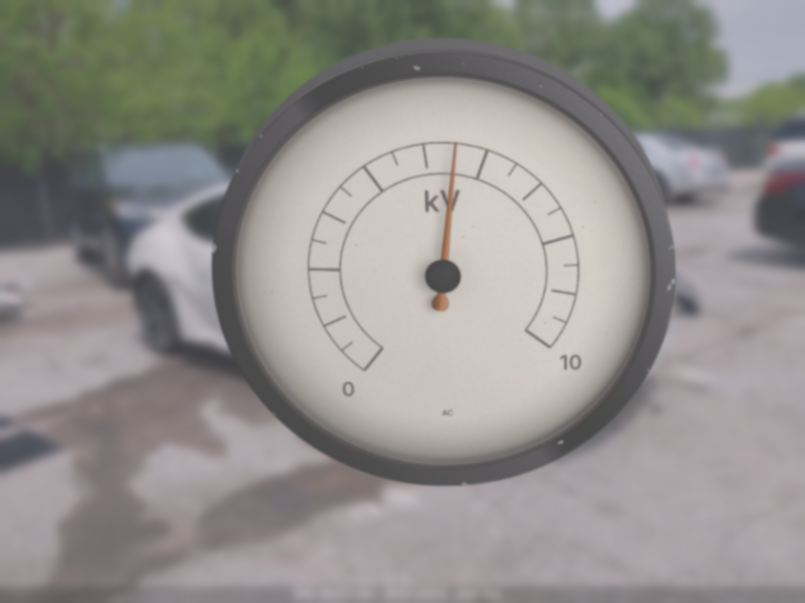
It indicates 5.5 kV
